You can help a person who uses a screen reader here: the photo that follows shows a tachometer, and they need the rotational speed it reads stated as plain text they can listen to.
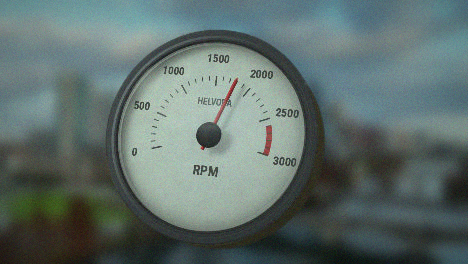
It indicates 1800 rpm
